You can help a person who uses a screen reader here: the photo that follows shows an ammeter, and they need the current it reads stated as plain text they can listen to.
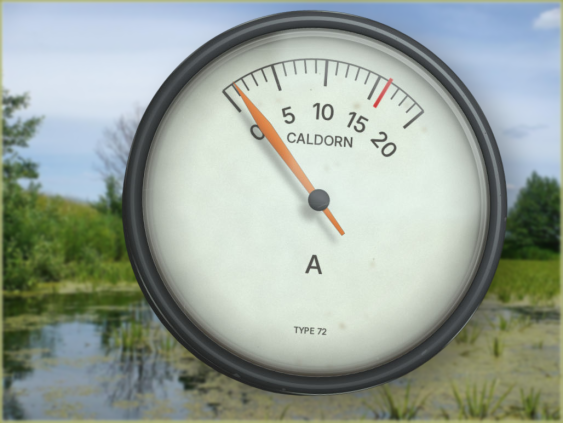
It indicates 1 A
